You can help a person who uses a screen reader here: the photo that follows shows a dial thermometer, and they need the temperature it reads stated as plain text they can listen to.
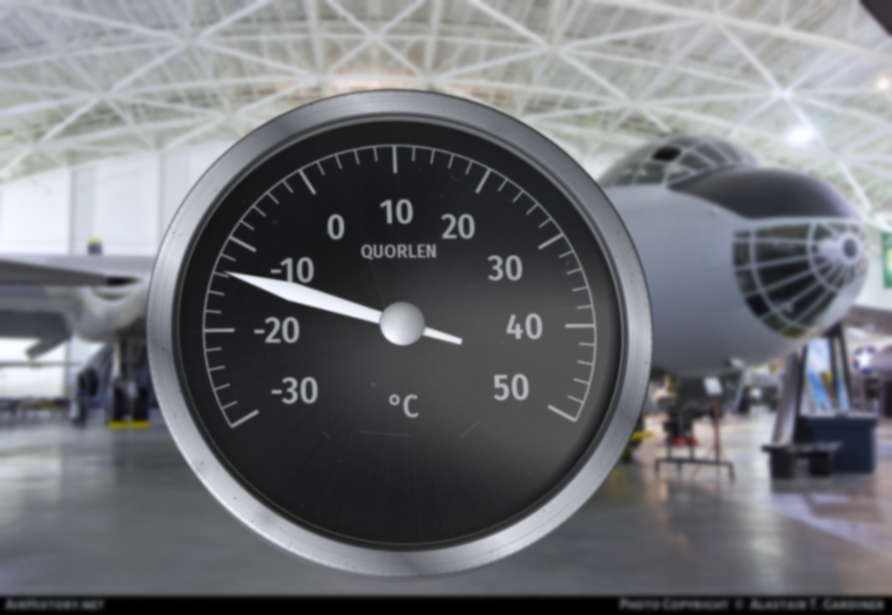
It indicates -14 °C
